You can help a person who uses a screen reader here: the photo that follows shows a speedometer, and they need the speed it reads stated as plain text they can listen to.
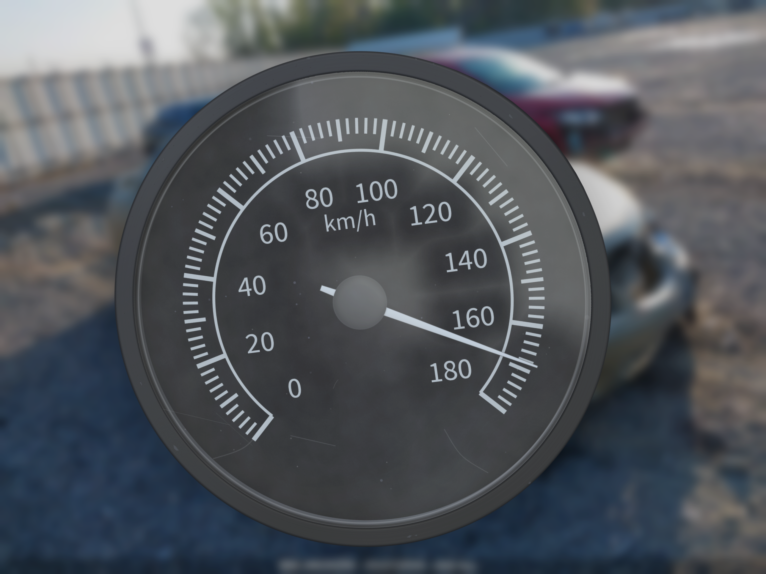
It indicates 168 km/h
